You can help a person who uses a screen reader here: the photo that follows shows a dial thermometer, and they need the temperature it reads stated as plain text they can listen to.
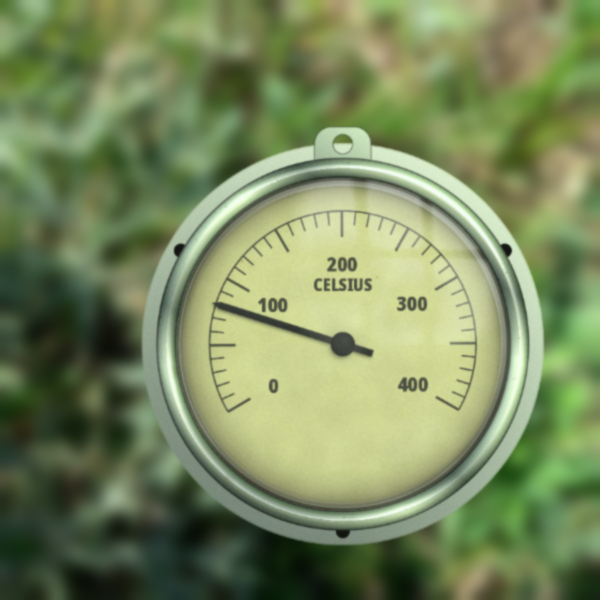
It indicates 80 °C
